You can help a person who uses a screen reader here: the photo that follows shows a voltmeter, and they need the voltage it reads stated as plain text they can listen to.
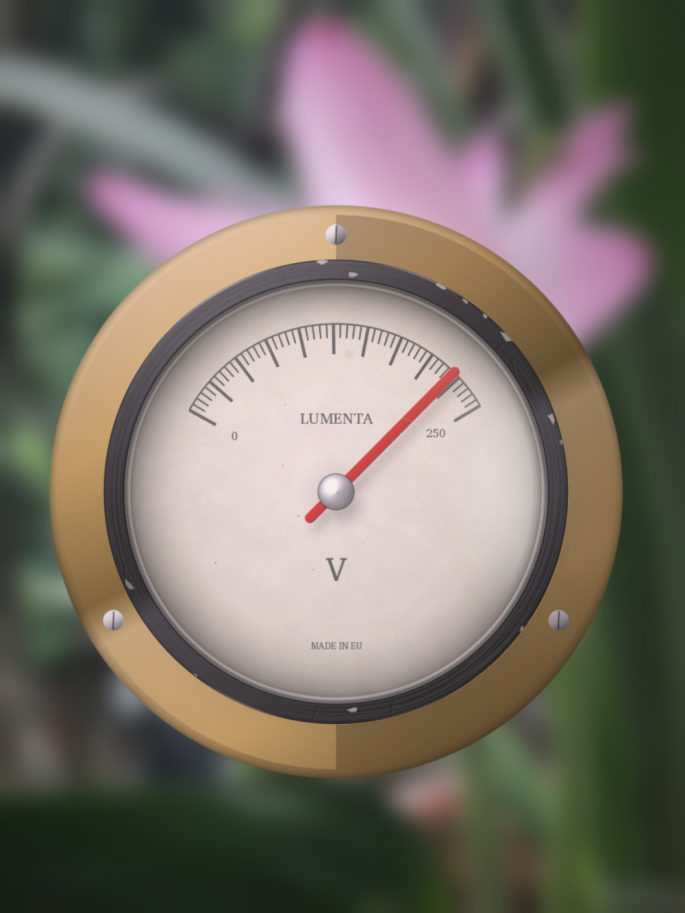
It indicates 220 V
